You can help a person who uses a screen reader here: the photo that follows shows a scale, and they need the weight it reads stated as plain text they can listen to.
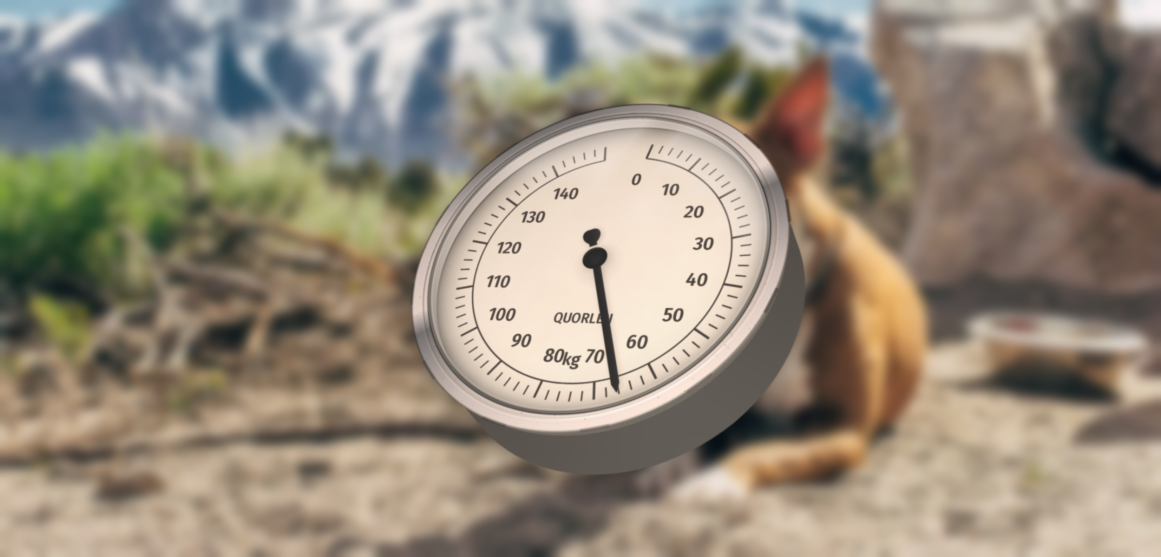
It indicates 66 kg
